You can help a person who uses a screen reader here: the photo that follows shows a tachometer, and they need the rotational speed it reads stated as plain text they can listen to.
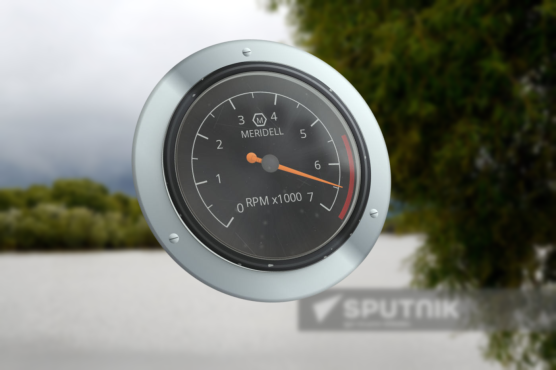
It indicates 6500 rpm
